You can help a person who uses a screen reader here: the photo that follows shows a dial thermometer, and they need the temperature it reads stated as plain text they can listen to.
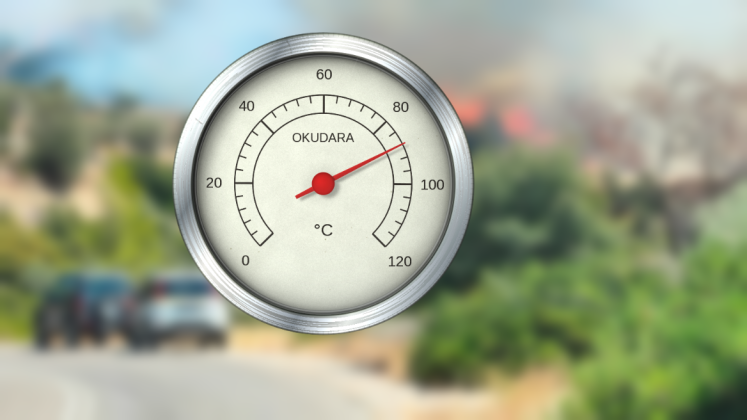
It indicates 88 °C
